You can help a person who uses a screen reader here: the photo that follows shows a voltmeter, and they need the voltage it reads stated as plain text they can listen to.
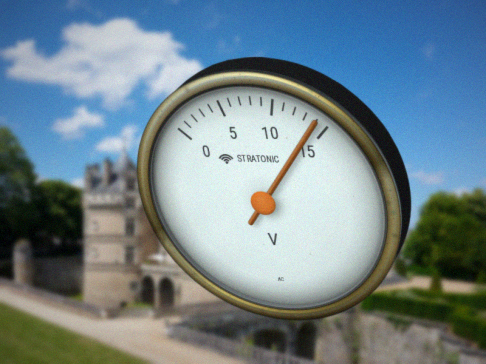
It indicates 14 V
